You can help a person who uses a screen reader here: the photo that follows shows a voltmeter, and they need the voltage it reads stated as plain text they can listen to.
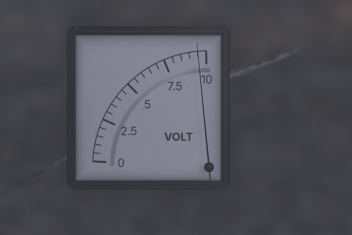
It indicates 9.5 V
